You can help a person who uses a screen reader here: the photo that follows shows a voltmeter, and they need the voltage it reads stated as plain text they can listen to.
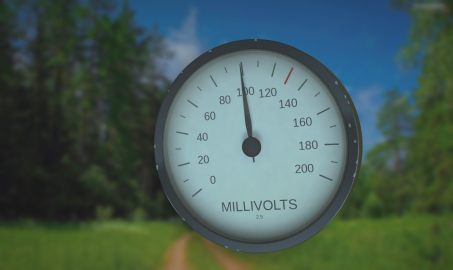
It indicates 100 mV
